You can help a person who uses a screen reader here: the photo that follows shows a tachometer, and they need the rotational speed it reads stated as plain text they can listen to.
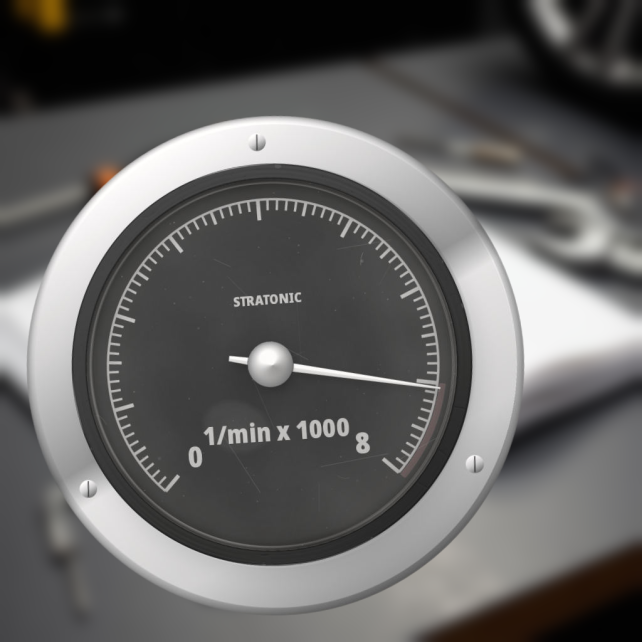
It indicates 7050 rpm
